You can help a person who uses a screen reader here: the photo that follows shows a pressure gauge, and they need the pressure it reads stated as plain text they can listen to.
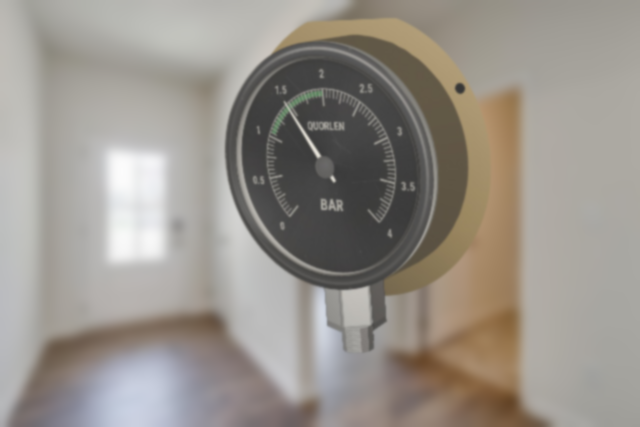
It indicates 1.5 bar
